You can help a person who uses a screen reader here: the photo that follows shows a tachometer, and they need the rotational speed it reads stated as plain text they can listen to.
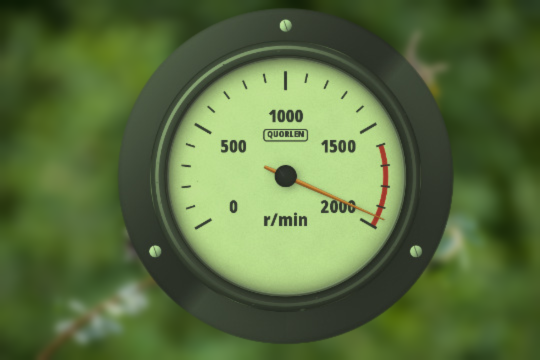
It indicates 1950 rpm
